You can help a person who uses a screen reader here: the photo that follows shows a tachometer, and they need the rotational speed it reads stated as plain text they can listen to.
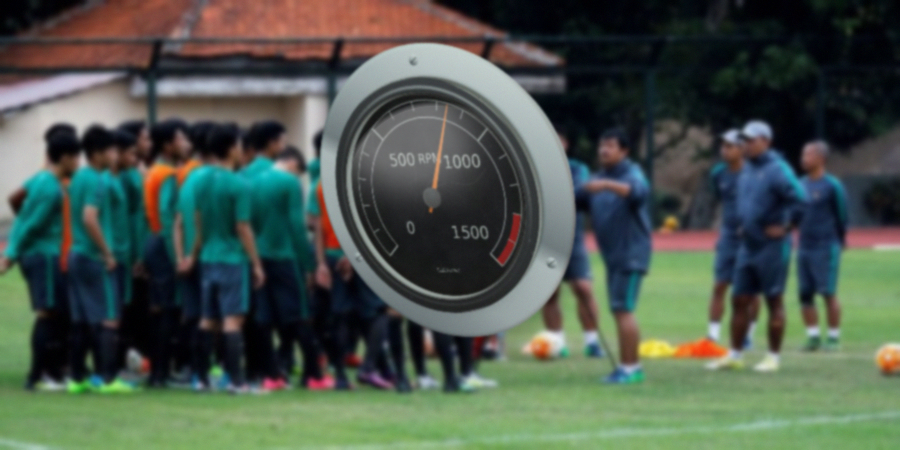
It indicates 850 rpm
